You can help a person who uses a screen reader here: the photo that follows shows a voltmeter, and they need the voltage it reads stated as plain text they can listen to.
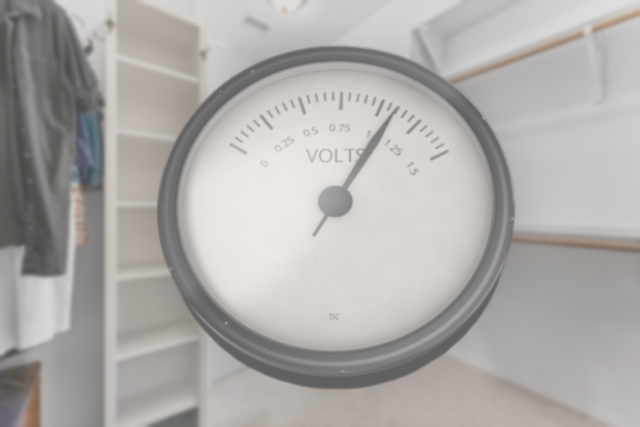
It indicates 1.1 V
